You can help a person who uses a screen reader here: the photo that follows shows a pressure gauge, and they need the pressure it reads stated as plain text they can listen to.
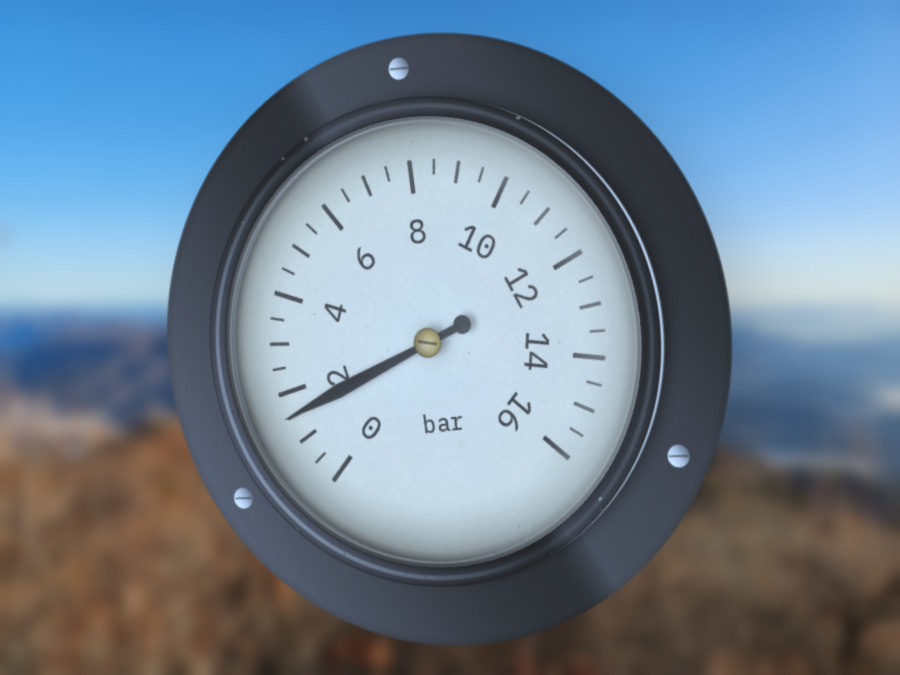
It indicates 1.5 bar
